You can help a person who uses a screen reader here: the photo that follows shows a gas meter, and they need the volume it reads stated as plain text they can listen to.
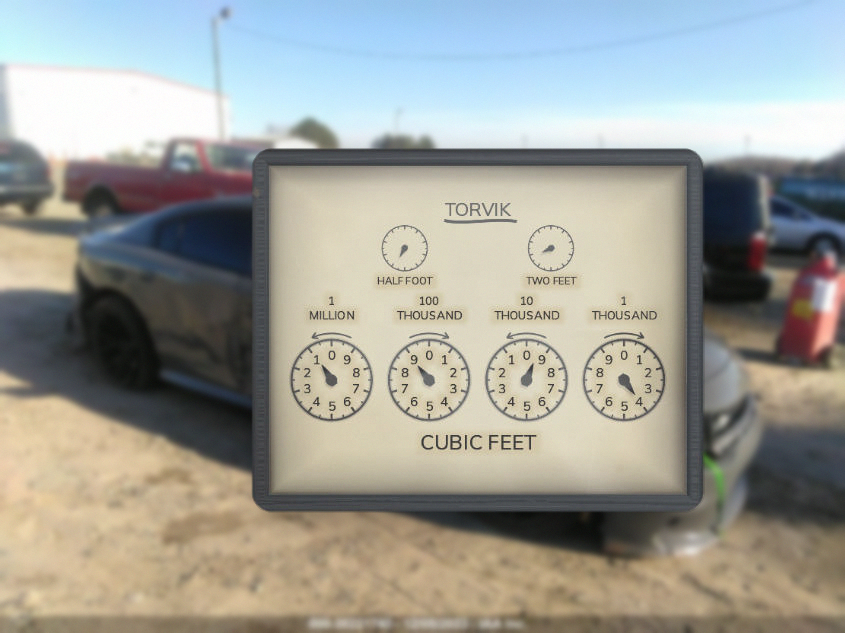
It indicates 89400 ft³
